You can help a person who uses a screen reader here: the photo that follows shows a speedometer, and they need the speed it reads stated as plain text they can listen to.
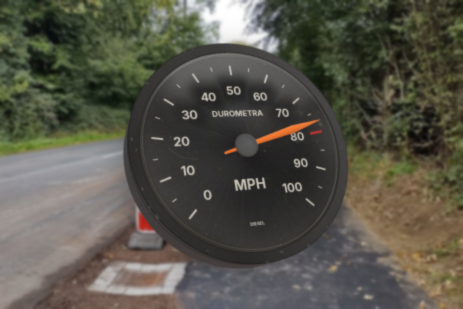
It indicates 77.5 mph
